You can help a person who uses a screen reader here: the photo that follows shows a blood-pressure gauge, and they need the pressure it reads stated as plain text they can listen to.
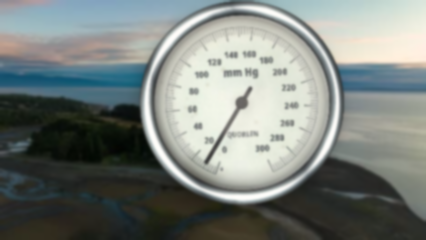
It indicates 10 mmHg
